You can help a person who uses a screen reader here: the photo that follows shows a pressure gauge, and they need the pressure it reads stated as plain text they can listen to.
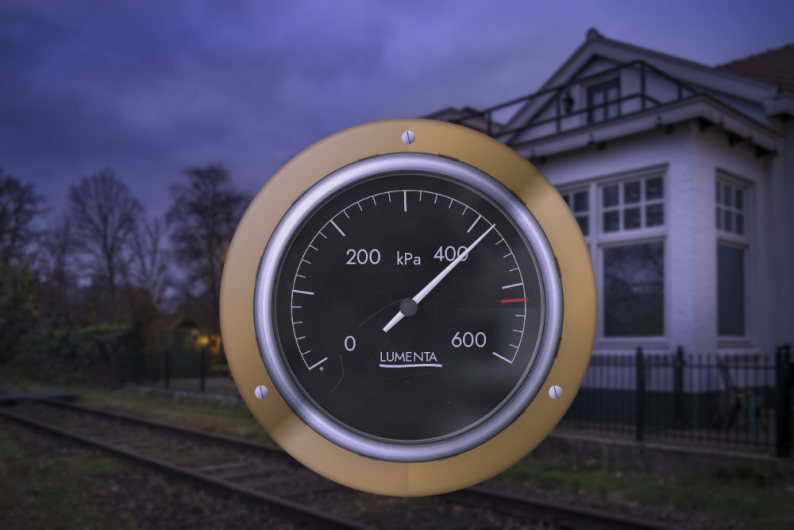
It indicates 420 kPa
